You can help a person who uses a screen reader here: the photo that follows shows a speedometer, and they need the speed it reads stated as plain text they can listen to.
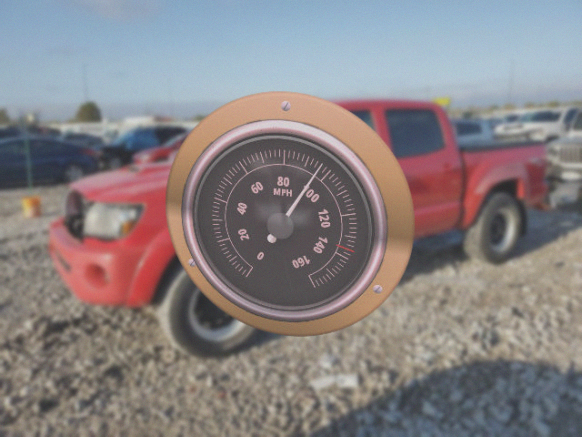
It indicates 96 mph
